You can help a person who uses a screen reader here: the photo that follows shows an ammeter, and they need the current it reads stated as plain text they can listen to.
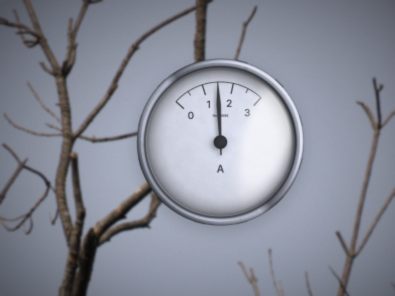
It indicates 1.5 A
